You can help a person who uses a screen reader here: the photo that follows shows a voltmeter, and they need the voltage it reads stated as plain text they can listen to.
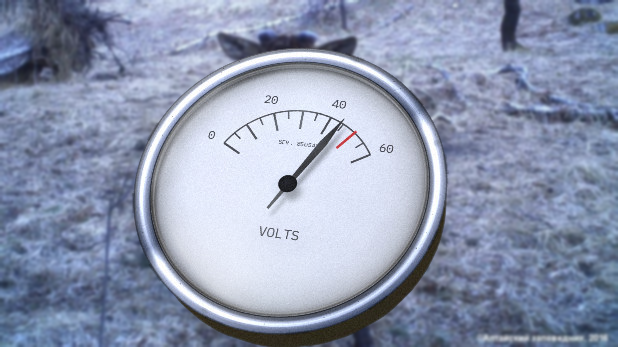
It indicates 45 V
